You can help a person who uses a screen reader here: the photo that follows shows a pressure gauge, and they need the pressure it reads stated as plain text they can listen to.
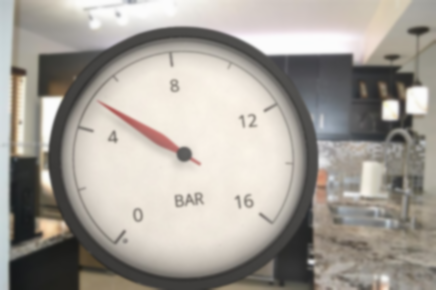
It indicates 5 bar
